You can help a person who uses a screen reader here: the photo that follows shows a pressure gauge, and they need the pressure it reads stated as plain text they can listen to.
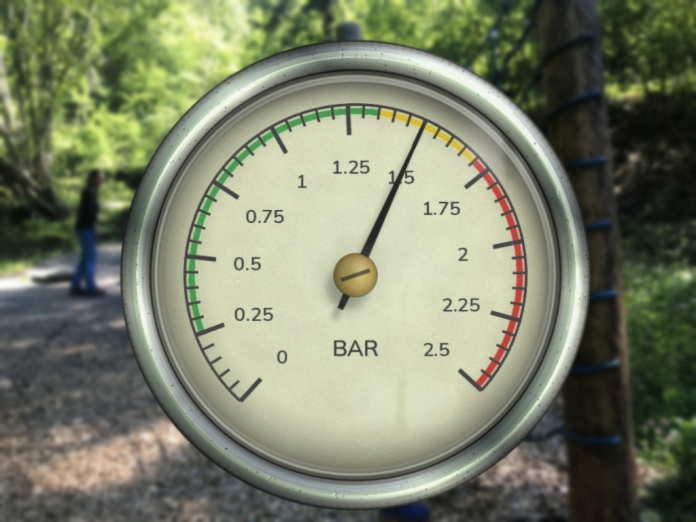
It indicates 1.5 bar
